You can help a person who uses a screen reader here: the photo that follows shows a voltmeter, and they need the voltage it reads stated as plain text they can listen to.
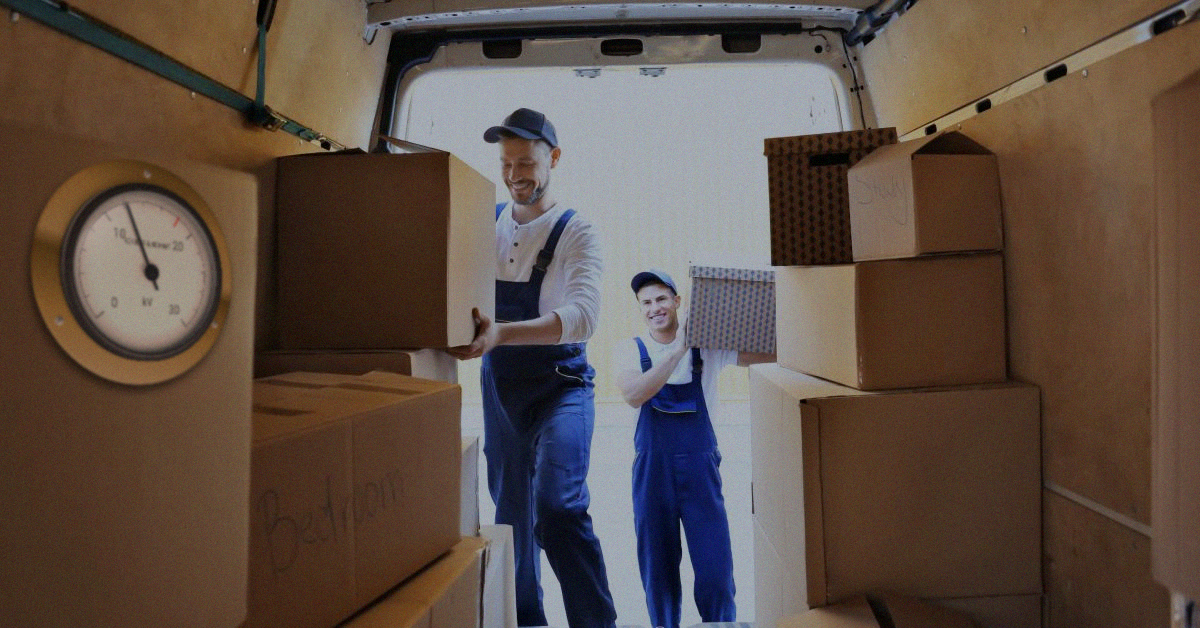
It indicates 12 kV
